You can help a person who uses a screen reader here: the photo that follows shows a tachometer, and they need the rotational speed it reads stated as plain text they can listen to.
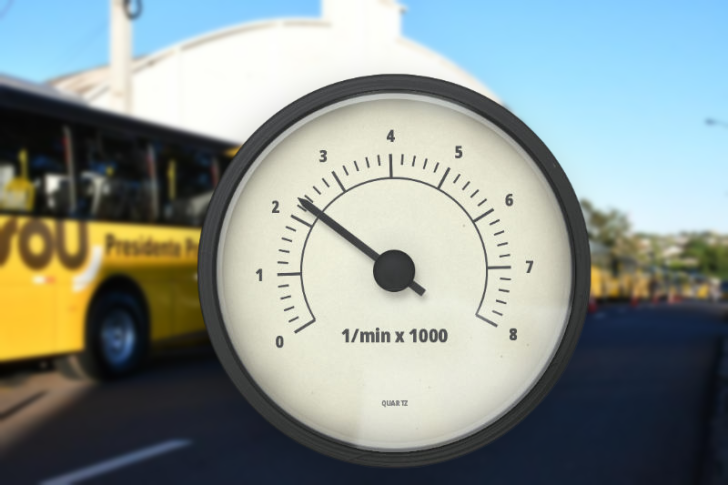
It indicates 2300 rpm
